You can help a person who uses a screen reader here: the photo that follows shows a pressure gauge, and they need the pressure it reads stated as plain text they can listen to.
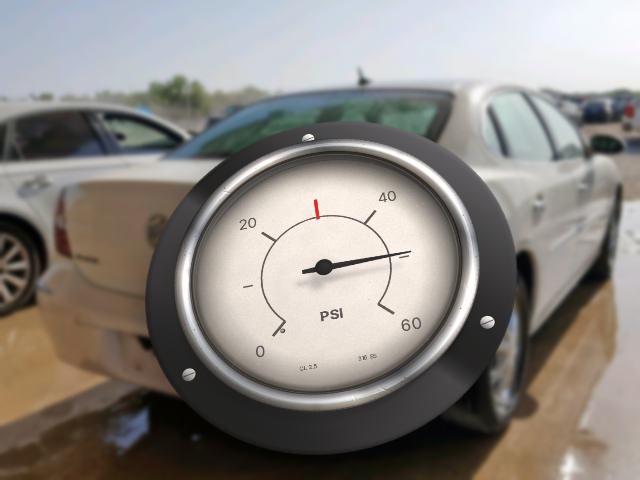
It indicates 50 psi
